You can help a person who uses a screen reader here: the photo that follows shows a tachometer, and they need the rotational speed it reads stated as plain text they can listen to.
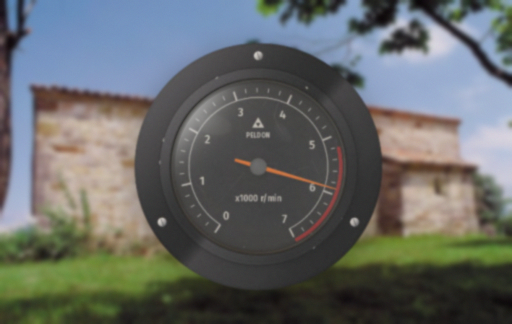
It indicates 5900 rpm
